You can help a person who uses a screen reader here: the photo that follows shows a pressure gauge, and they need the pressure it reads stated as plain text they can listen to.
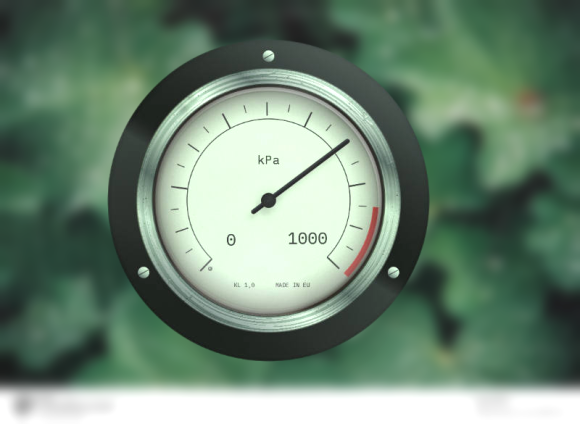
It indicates 700 kPa
